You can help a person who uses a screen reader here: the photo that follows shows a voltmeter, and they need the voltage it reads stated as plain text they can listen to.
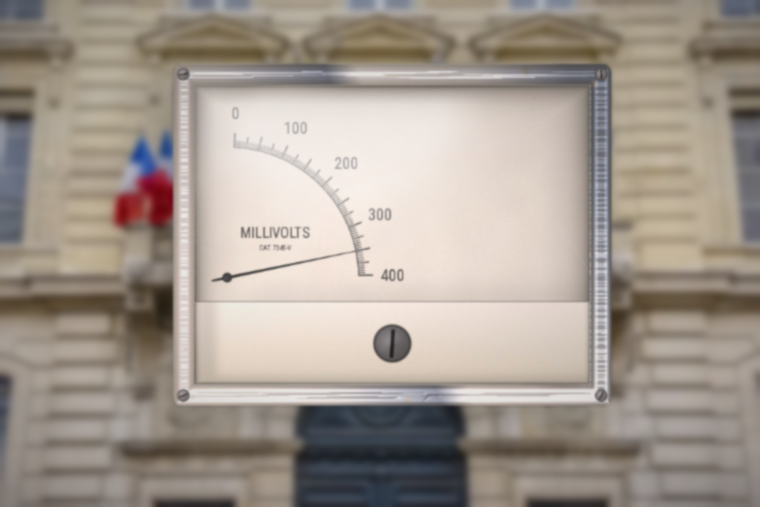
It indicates 350 mV
